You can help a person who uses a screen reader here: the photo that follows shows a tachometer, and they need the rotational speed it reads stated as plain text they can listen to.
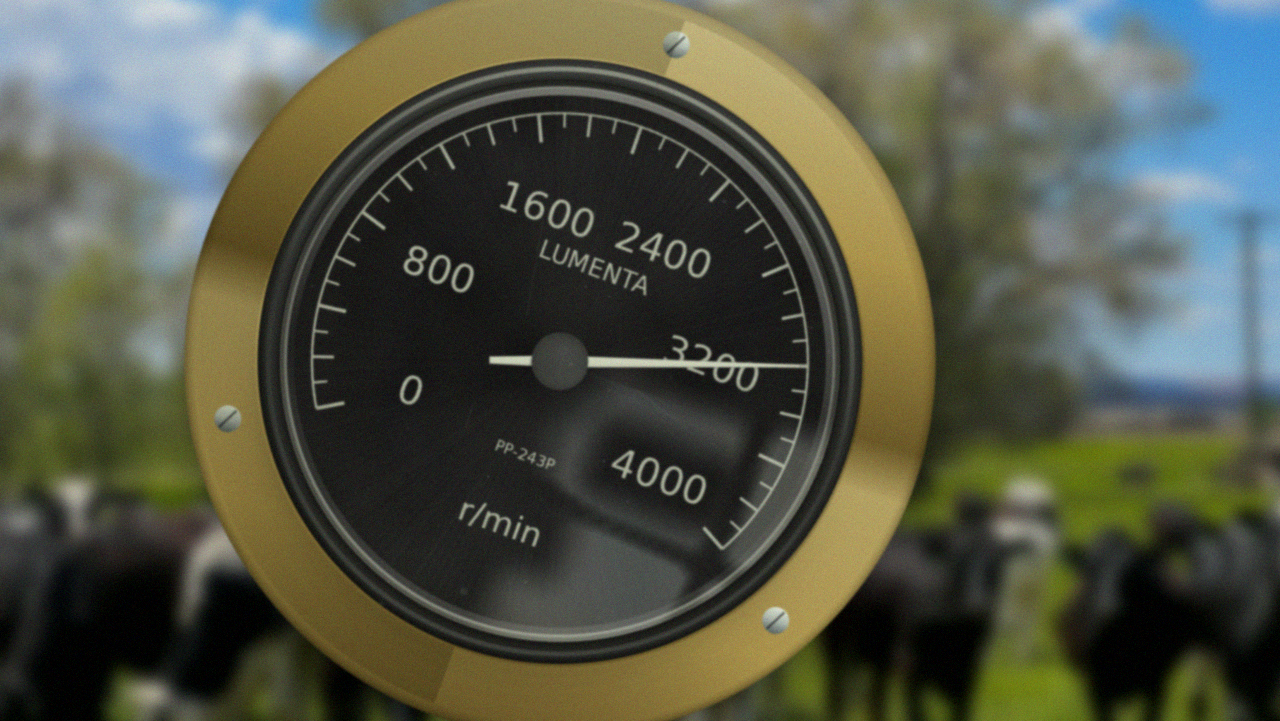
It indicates 3200 rpm
